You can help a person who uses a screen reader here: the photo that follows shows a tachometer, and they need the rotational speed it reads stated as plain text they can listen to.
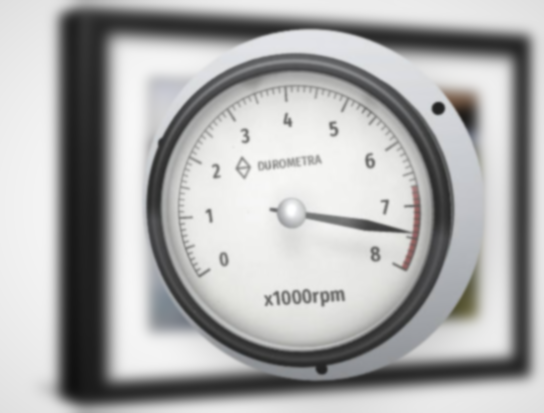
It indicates 7400 rpm
